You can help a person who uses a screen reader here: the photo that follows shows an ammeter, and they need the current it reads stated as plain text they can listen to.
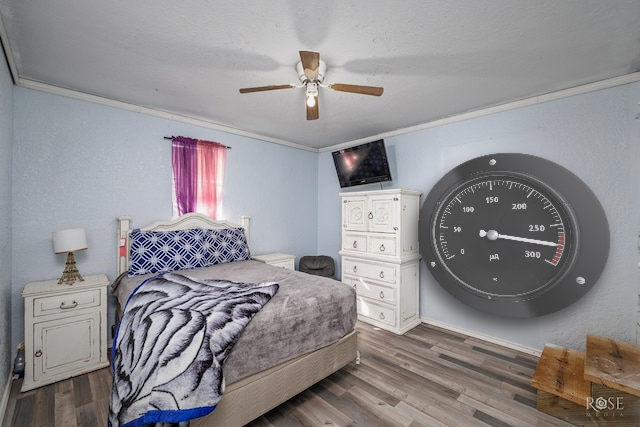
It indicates 275 µA
